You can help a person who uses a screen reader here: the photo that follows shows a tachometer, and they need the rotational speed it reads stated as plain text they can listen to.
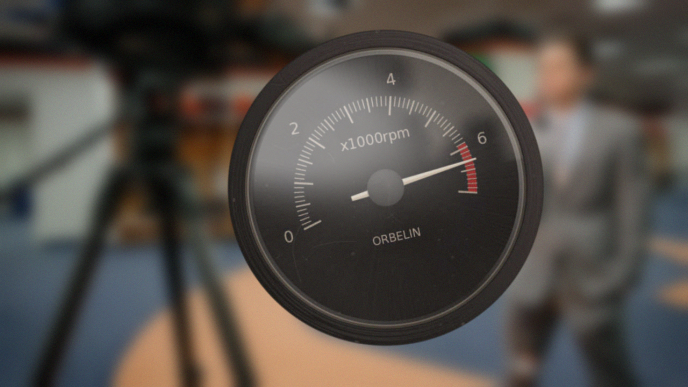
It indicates 6300 rpm
